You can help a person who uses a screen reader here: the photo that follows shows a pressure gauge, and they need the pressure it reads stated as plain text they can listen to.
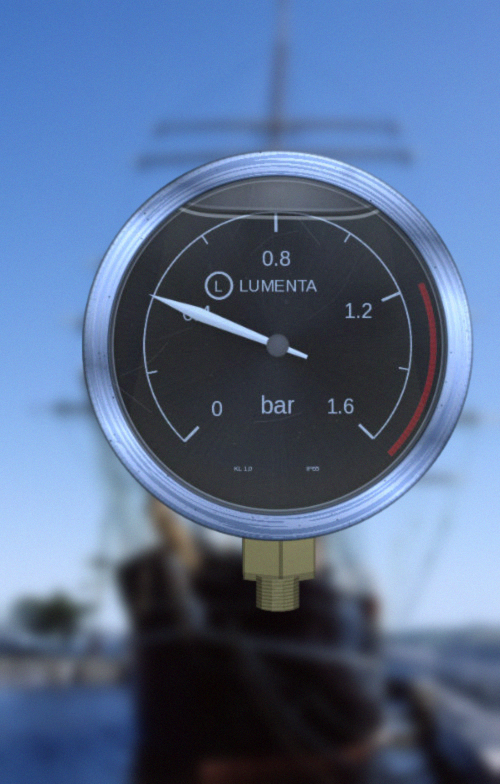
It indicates 0.4 bar
